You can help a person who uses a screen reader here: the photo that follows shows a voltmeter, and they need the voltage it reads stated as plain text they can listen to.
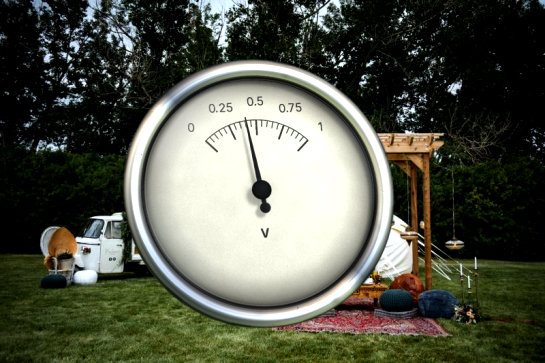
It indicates 0.4 V
